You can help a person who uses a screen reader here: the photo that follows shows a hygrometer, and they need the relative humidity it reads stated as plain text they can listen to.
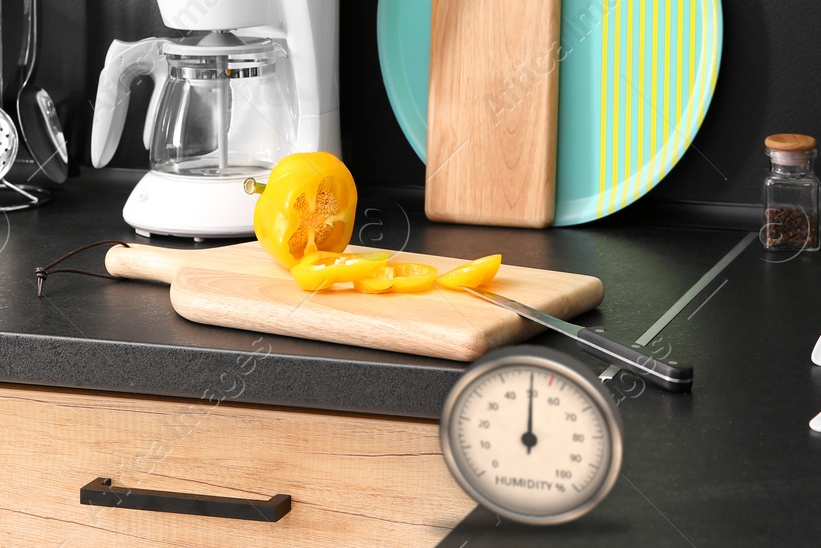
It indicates 50 %
